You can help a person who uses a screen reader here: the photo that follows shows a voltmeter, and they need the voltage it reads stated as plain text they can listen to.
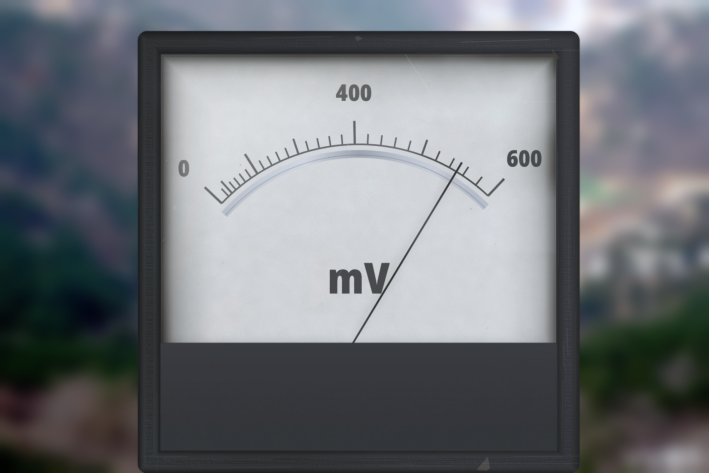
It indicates 550 mV
